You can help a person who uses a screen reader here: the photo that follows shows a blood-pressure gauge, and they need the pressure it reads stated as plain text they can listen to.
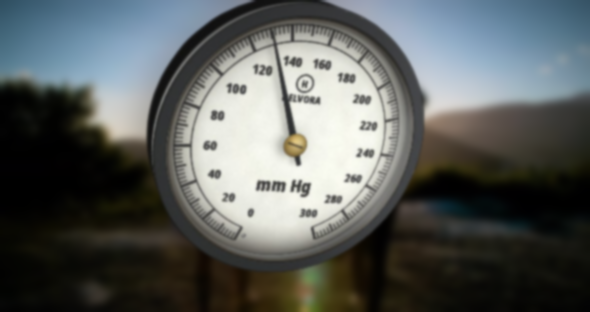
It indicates 130 mmHg
